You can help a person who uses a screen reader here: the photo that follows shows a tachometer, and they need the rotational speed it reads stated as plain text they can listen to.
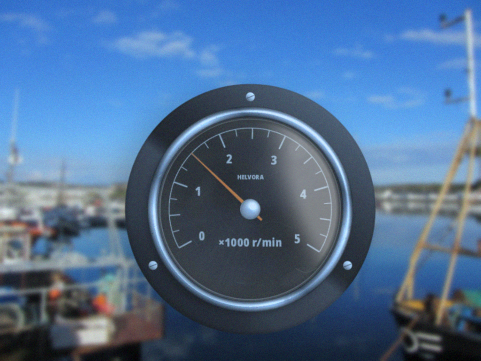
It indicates 1500 rpm
